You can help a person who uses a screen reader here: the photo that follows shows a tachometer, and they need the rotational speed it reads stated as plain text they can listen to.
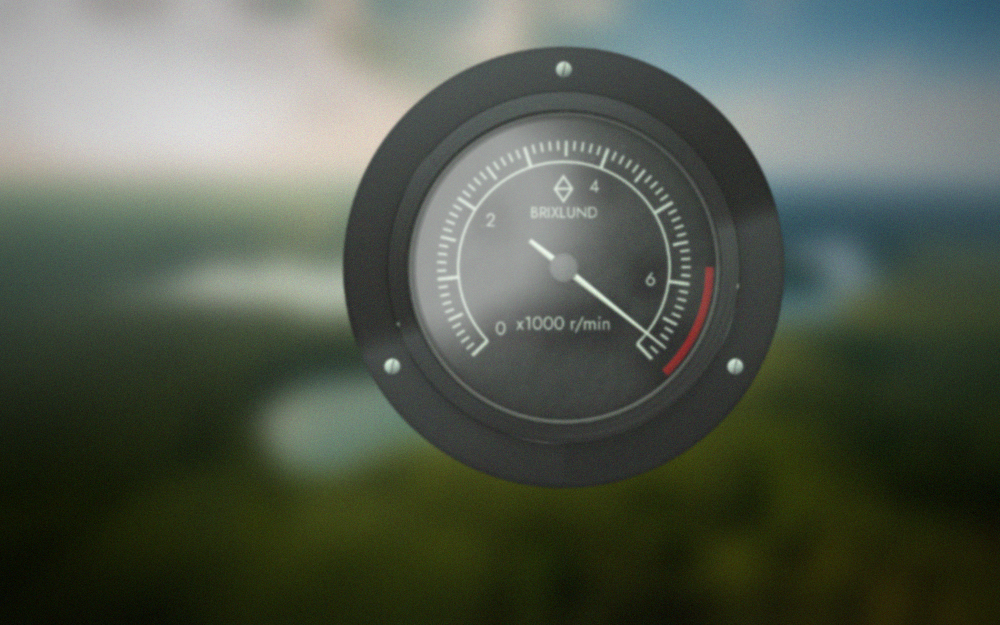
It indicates 6800 rpm
